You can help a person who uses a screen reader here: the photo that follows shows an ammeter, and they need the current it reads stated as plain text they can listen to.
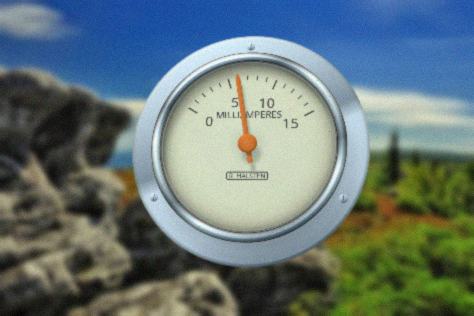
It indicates 6 mA
